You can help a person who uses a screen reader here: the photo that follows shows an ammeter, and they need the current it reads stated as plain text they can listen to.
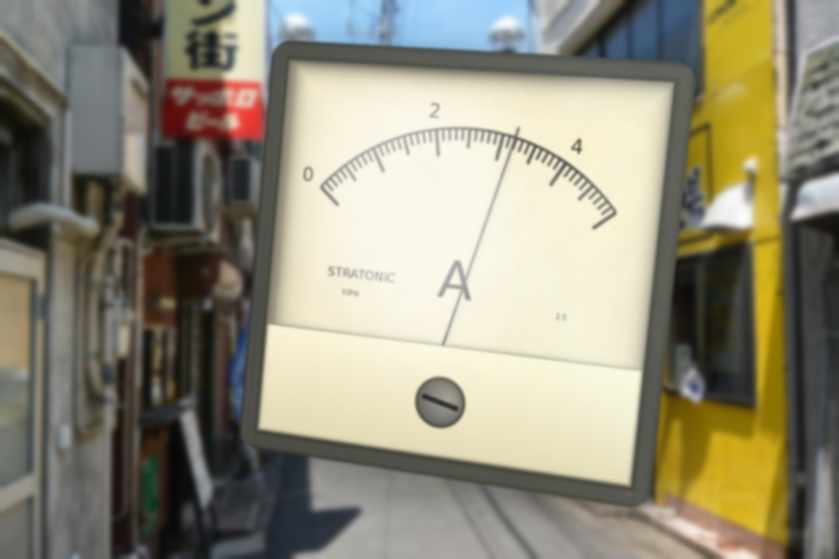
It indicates 3.2 A
